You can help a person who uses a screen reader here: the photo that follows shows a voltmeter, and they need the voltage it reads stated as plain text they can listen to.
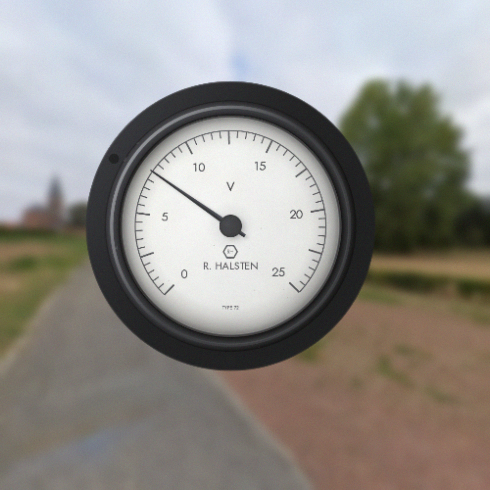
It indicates 7.5 V
